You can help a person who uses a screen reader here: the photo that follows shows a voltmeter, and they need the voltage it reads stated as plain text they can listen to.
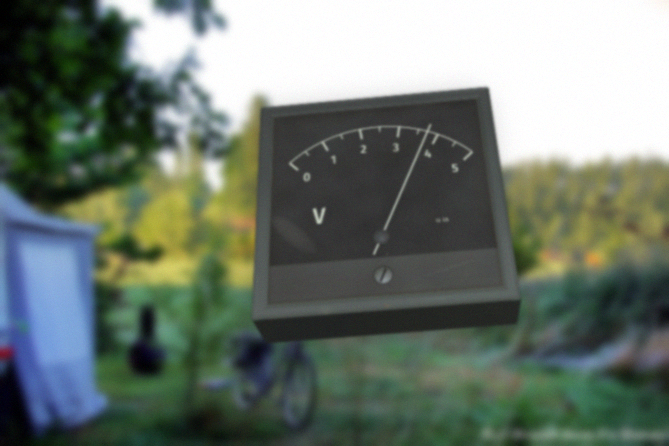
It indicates 3.75 V
